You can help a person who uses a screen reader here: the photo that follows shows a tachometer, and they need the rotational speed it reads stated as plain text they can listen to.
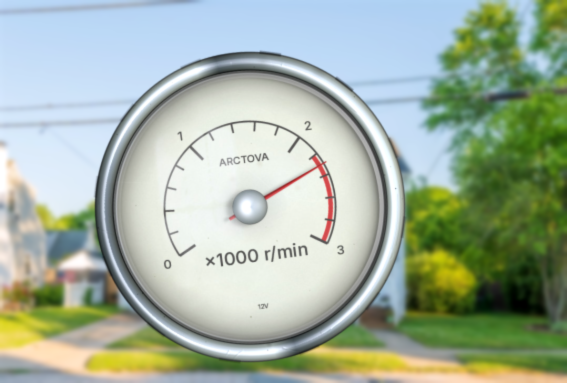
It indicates 2300 rpm
